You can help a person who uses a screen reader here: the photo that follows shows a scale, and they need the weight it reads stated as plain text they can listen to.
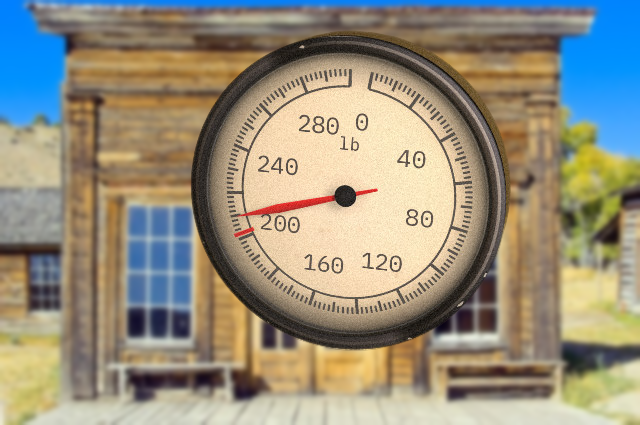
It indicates 210 lb
